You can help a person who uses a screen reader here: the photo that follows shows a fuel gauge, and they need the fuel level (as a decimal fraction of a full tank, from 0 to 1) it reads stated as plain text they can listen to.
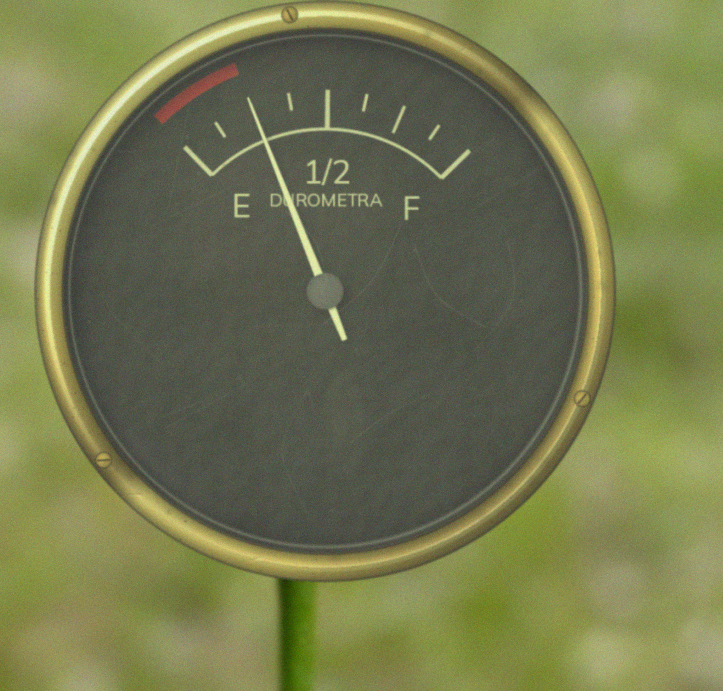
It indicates 0.25
